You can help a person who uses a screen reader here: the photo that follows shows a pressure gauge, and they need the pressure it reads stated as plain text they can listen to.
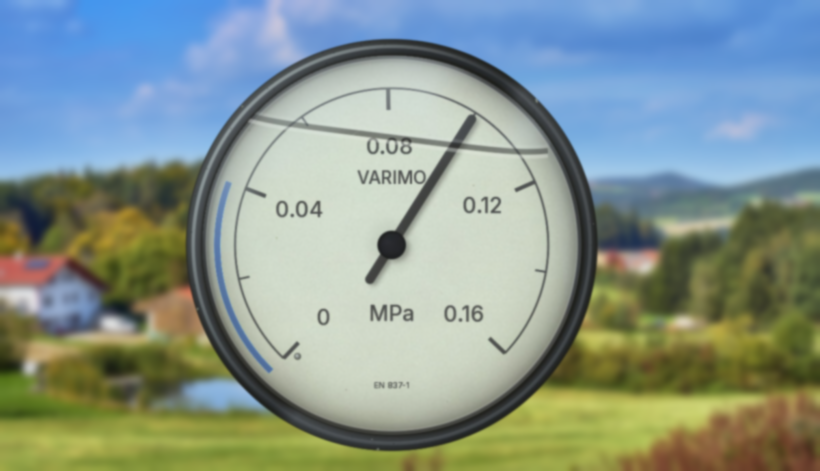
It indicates 0.1 MPa
